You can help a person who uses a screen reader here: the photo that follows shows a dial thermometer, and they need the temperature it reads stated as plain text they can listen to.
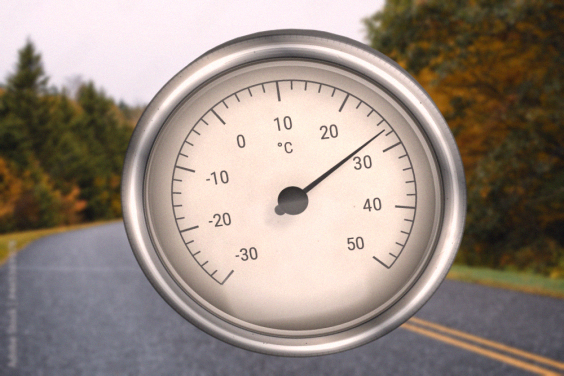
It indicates 27 °C
